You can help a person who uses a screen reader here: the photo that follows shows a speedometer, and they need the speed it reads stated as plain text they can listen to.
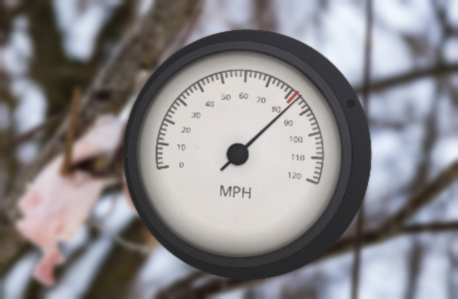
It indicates 84 mph
